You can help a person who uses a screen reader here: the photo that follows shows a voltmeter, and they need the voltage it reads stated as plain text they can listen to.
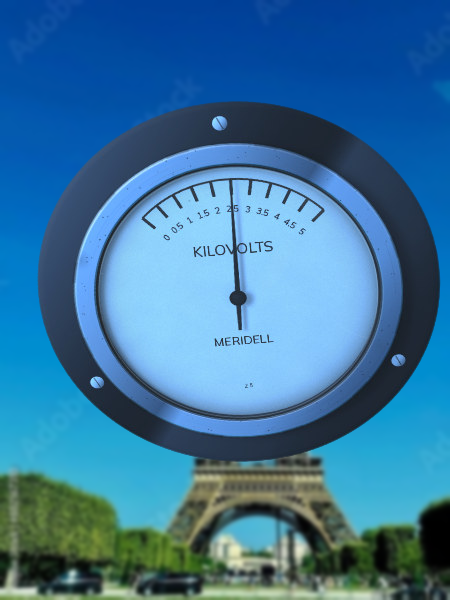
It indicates 2.5 kV
